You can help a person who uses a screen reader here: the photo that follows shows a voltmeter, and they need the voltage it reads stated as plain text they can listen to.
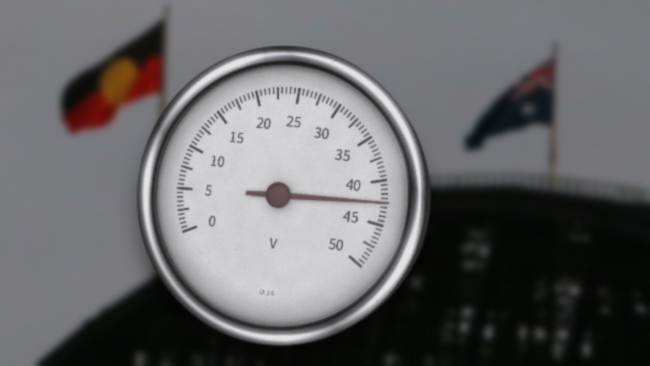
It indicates 42.5 V
